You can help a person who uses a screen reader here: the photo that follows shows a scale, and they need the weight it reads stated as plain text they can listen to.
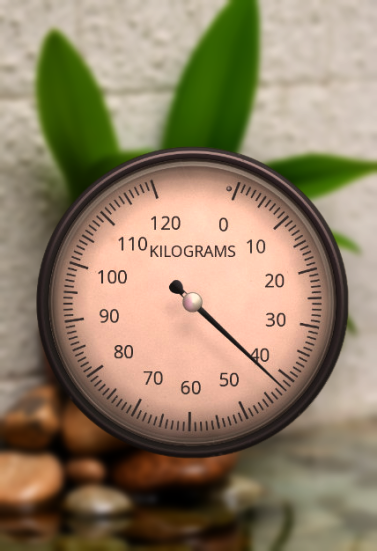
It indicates 42 kg
